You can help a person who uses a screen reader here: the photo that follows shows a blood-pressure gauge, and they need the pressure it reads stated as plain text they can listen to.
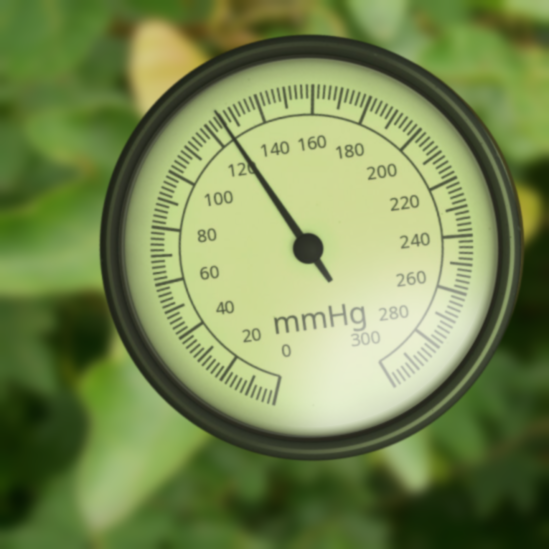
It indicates 126 mmHg
